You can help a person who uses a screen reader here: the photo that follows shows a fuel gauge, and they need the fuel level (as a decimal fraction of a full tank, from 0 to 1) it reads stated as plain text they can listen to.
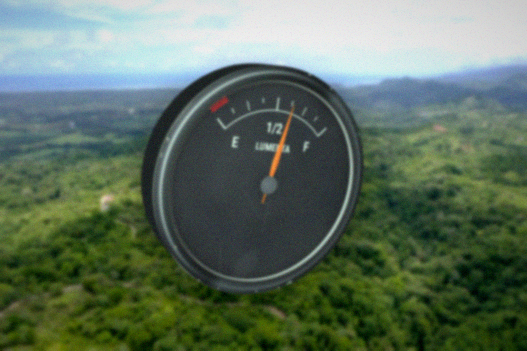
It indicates 0.625
